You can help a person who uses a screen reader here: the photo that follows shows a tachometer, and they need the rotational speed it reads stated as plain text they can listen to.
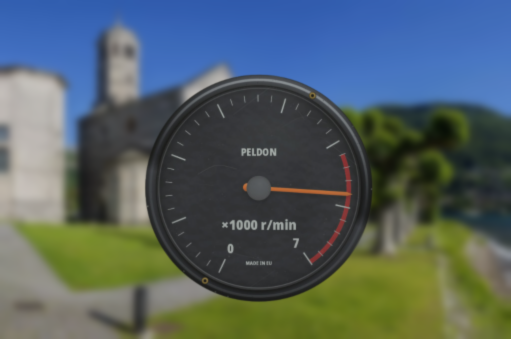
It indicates 5800 rpm
